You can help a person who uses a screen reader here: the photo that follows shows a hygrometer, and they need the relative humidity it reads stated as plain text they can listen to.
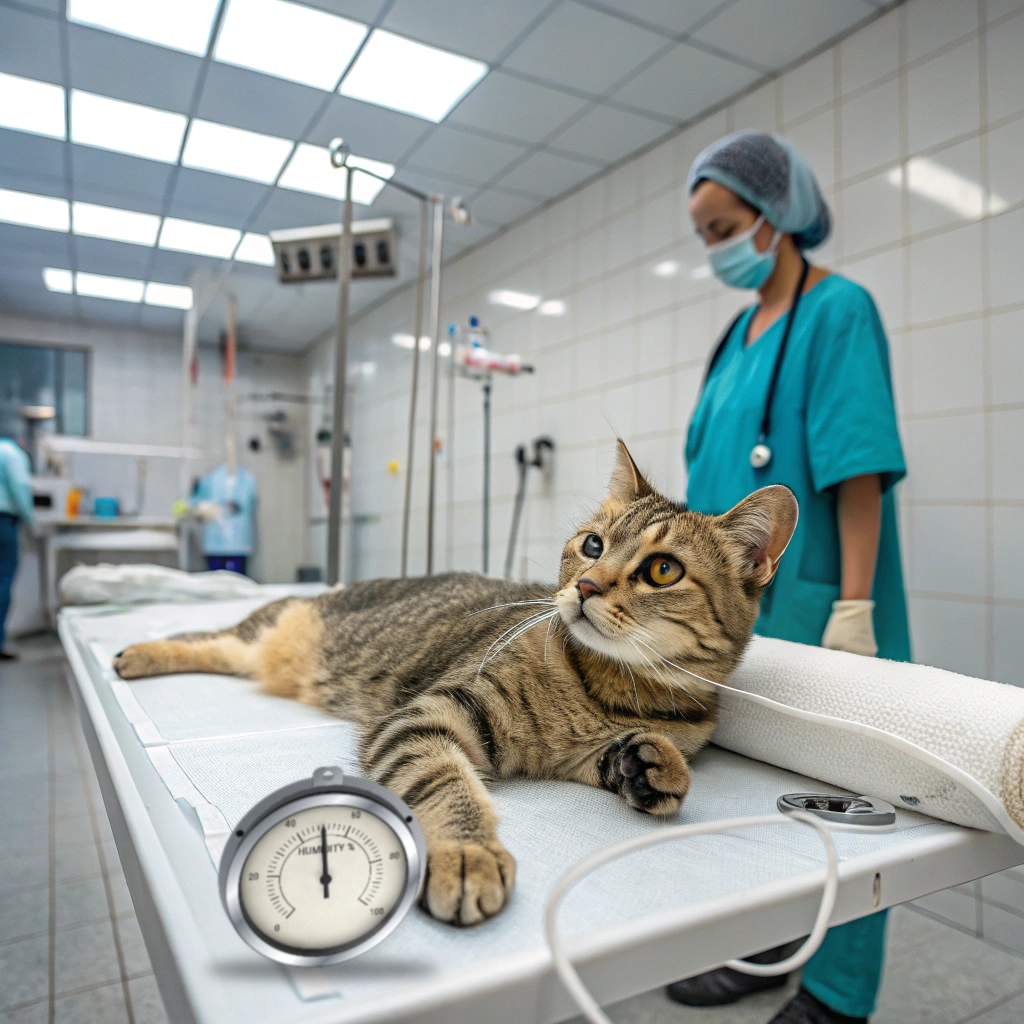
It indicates 50 %
